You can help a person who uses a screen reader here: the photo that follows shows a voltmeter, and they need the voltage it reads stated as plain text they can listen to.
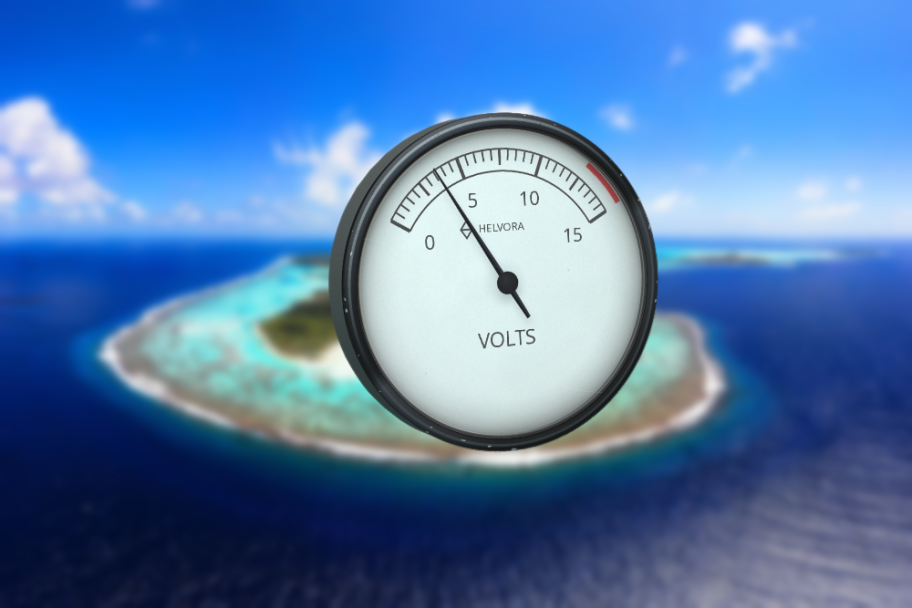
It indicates 3.5 V
